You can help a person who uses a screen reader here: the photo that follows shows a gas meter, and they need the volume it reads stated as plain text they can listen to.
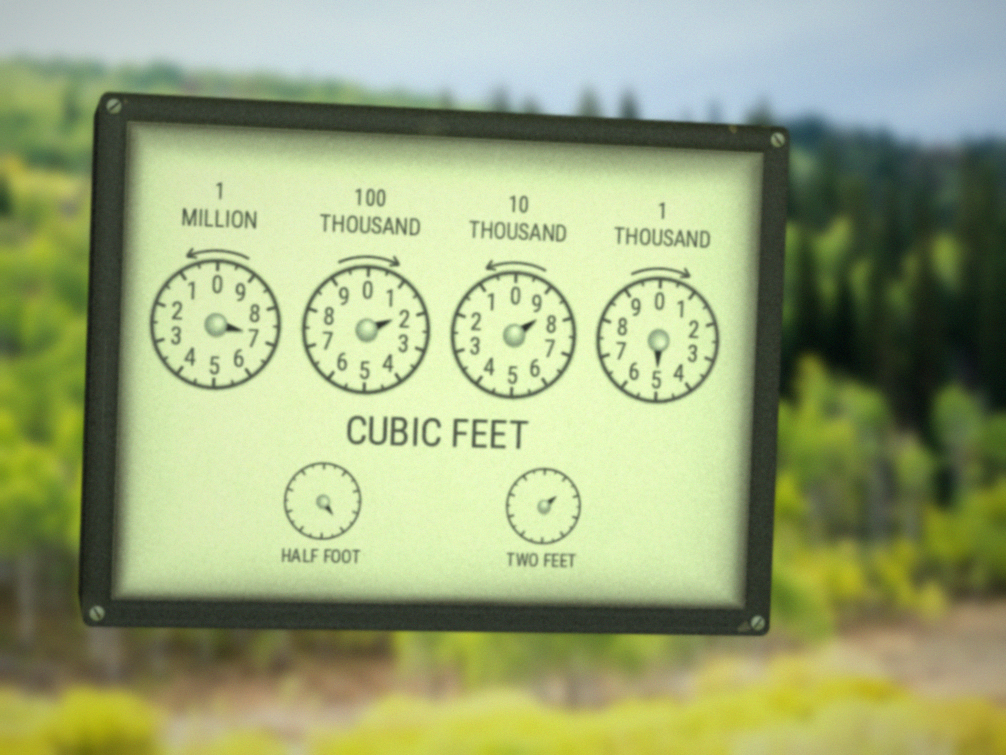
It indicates 718500 ft³
